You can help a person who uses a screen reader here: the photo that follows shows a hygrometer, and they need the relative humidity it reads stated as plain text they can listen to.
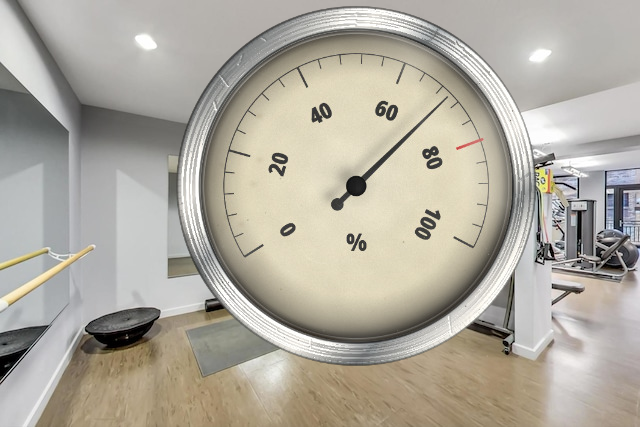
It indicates 70 %
